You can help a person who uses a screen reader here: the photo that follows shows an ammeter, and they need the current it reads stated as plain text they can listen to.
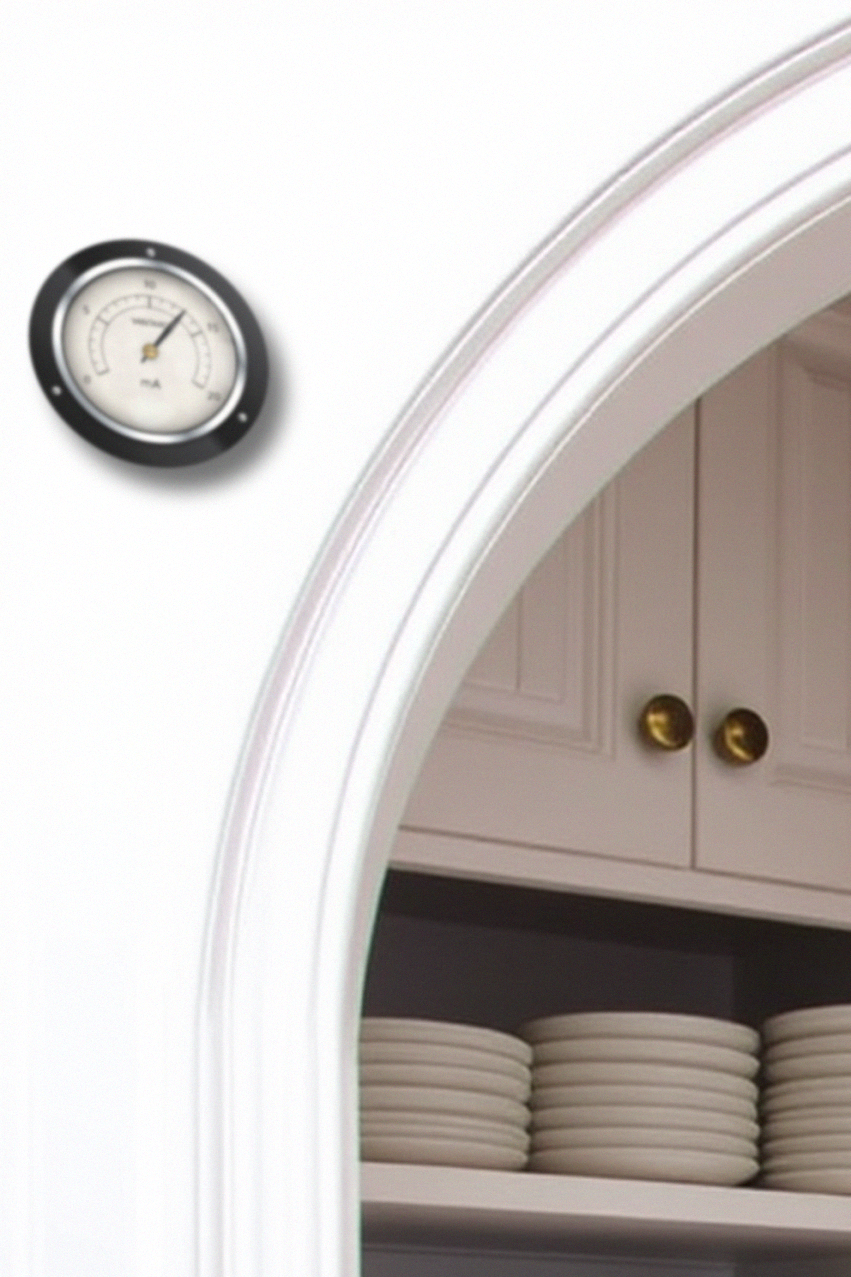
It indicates 13 mA
